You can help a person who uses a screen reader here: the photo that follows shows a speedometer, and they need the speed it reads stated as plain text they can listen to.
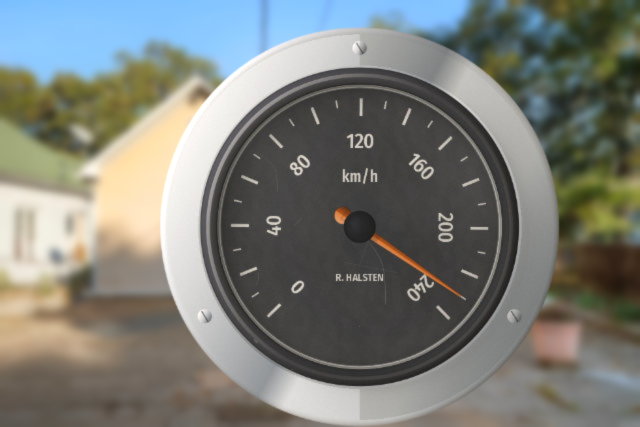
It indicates 230 km/h
